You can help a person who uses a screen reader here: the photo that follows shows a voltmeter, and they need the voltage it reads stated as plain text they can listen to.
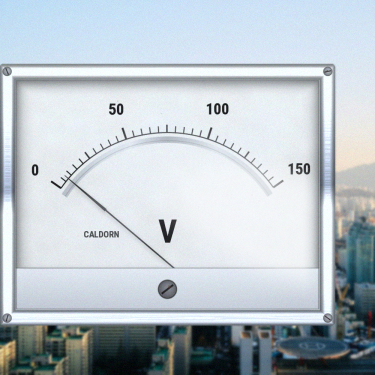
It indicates 7.5 V
